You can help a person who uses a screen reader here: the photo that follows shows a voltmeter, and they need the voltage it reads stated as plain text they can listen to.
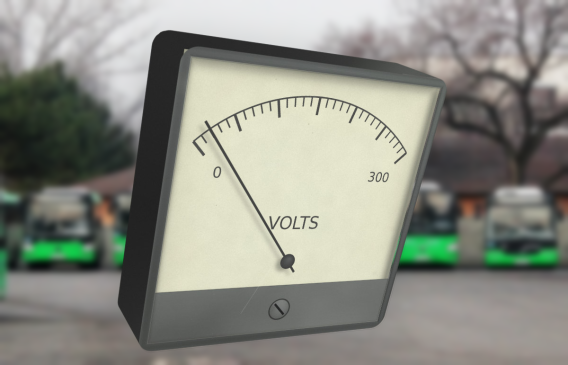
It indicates 20 V
